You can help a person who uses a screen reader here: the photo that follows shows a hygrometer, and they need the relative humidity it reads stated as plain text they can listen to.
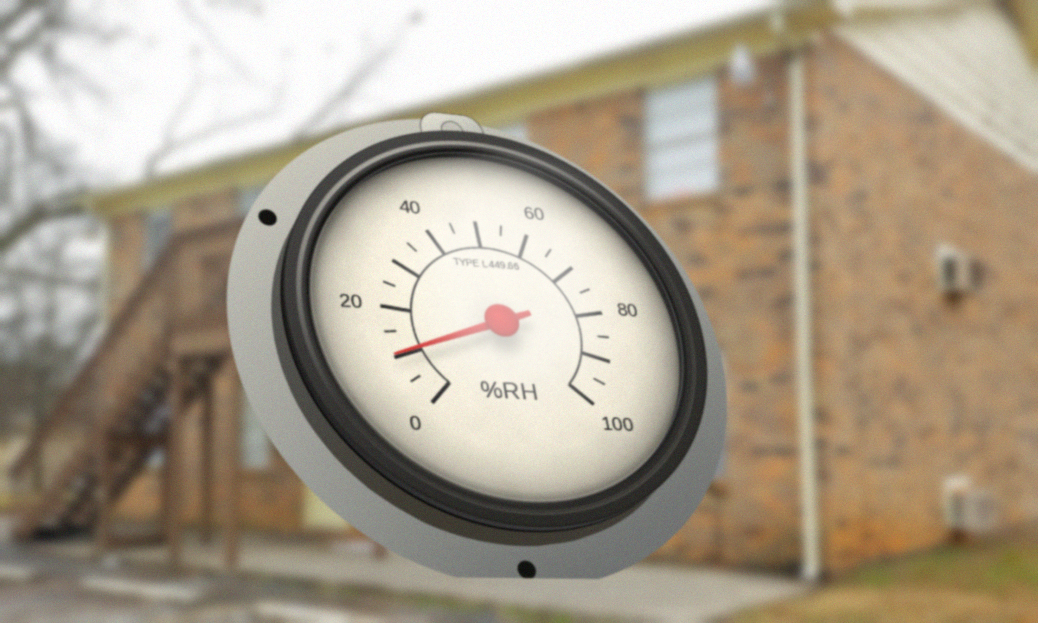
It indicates 10 %
